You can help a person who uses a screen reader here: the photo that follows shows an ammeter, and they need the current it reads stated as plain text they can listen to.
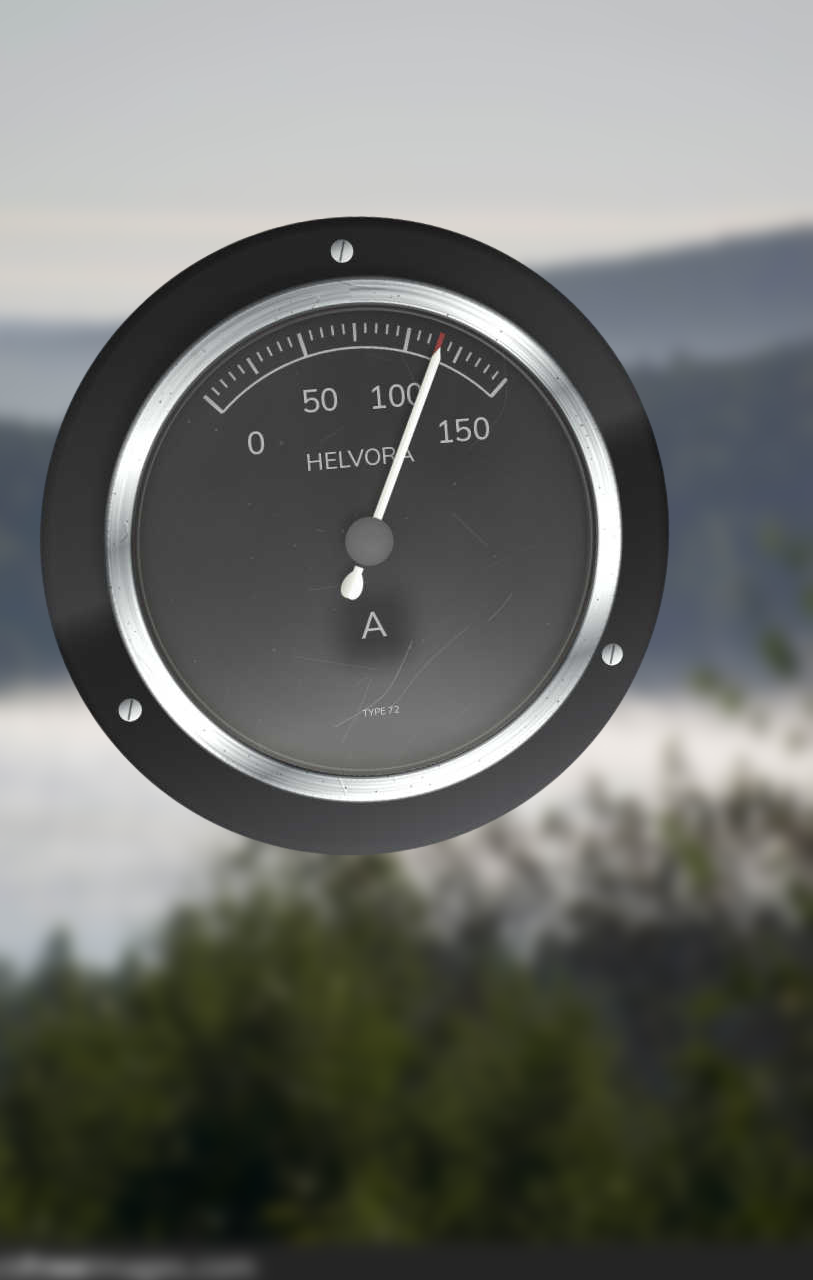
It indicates 115 A
